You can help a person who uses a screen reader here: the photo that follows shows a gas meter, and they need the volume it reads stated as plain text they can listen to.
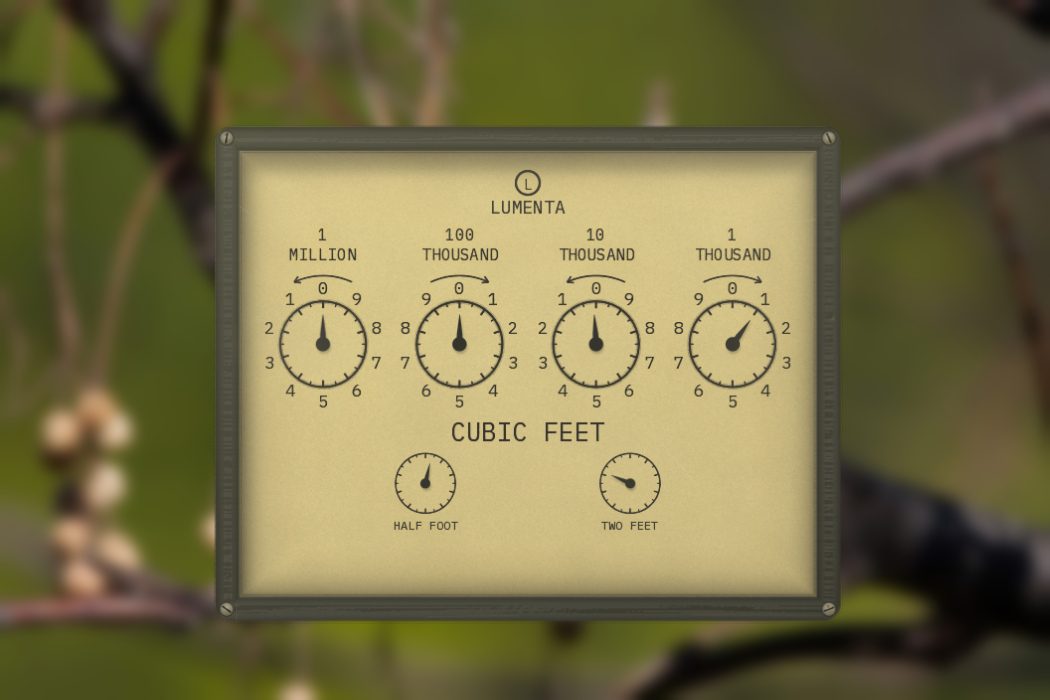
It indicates 100 ft³
